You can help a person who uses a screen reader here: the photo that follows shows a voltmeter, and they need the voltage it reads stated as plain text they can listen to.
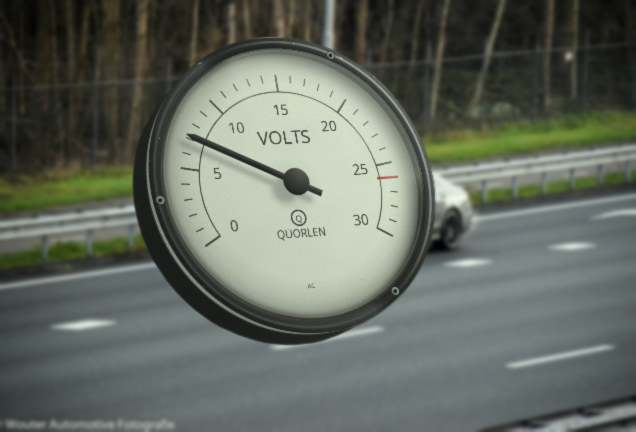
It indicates 7 V
